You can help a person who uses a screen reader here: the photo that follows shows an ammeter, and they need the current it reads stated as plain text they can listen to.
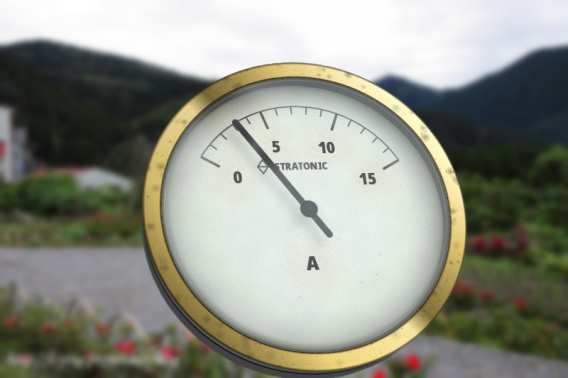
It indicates 3 A
